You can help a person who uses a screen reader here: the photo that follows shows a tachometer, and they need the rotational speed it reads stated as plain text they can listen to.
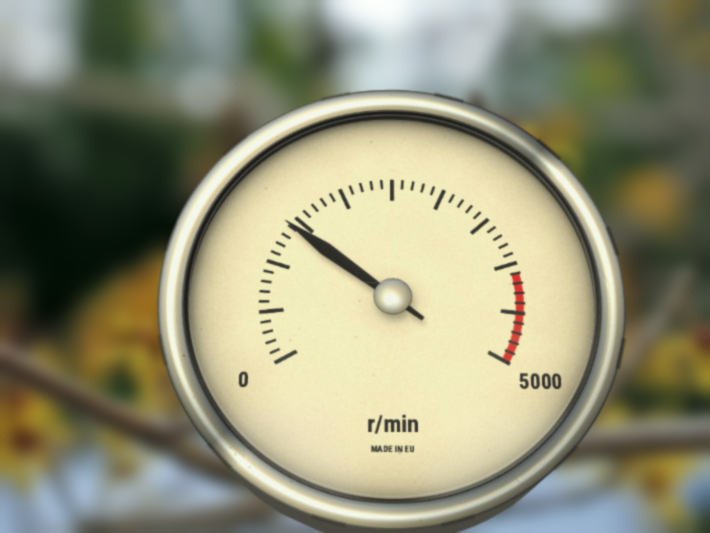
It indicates 1400 rpm
